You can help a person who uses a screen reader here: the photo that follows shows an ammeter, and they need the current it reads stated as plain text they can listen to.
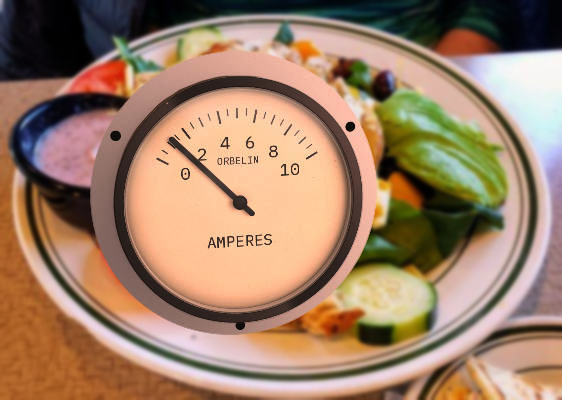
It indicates 1.25 A
